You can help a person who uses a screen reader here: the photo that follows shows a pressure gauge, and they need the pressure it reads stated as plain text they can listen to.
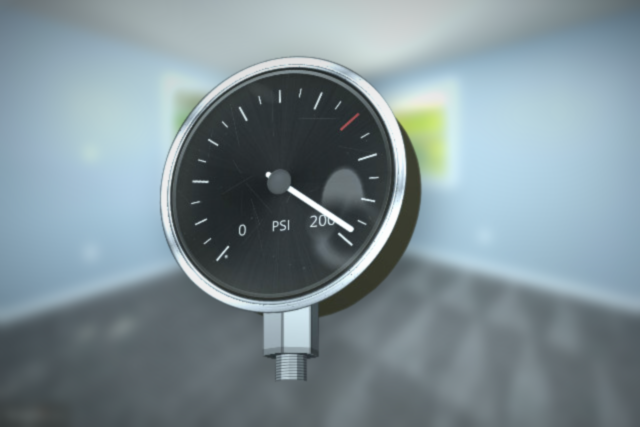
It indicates 195 psi
